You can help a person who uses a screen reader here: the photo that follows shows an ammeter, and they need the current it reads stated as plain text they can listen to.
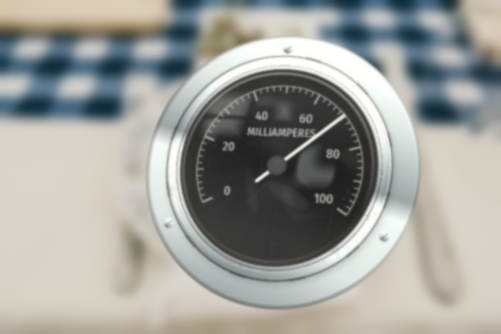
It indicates 70 mA
